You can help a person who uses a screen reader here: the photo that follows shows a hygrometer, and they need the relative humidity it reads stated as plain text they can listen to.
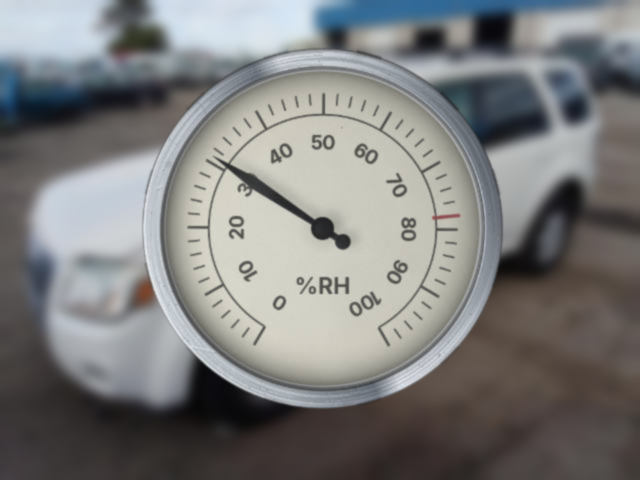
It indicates 31 %
